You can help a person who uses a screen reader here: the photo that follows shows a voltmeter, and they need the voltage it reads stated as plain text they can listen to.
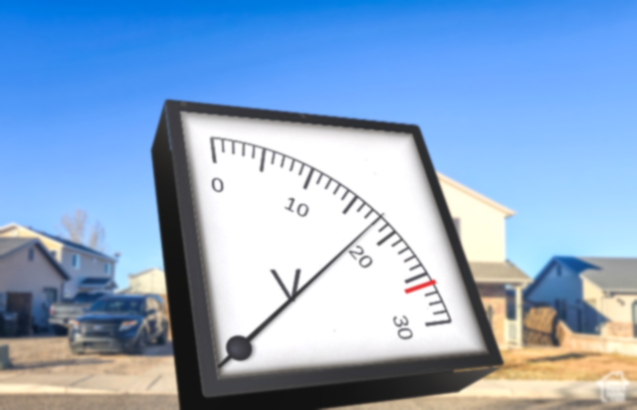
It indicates 18 V
